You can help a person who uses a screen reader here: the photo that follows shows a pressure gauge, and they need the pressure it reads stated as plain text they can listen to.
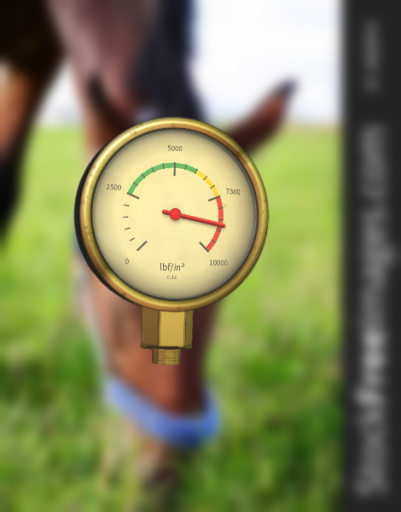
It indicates 8750 psi
